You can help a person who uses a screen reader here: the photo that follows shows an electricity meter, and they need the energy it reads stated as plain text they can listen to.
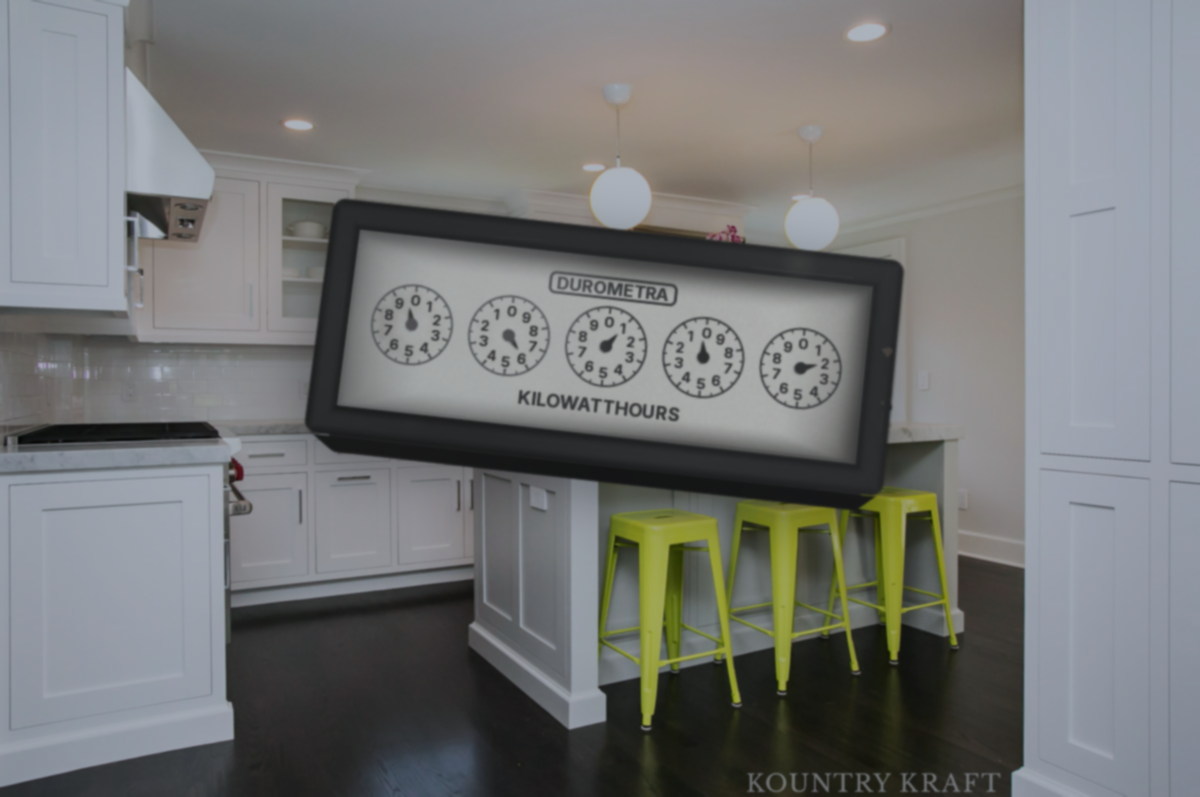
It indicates 96102 kWh
